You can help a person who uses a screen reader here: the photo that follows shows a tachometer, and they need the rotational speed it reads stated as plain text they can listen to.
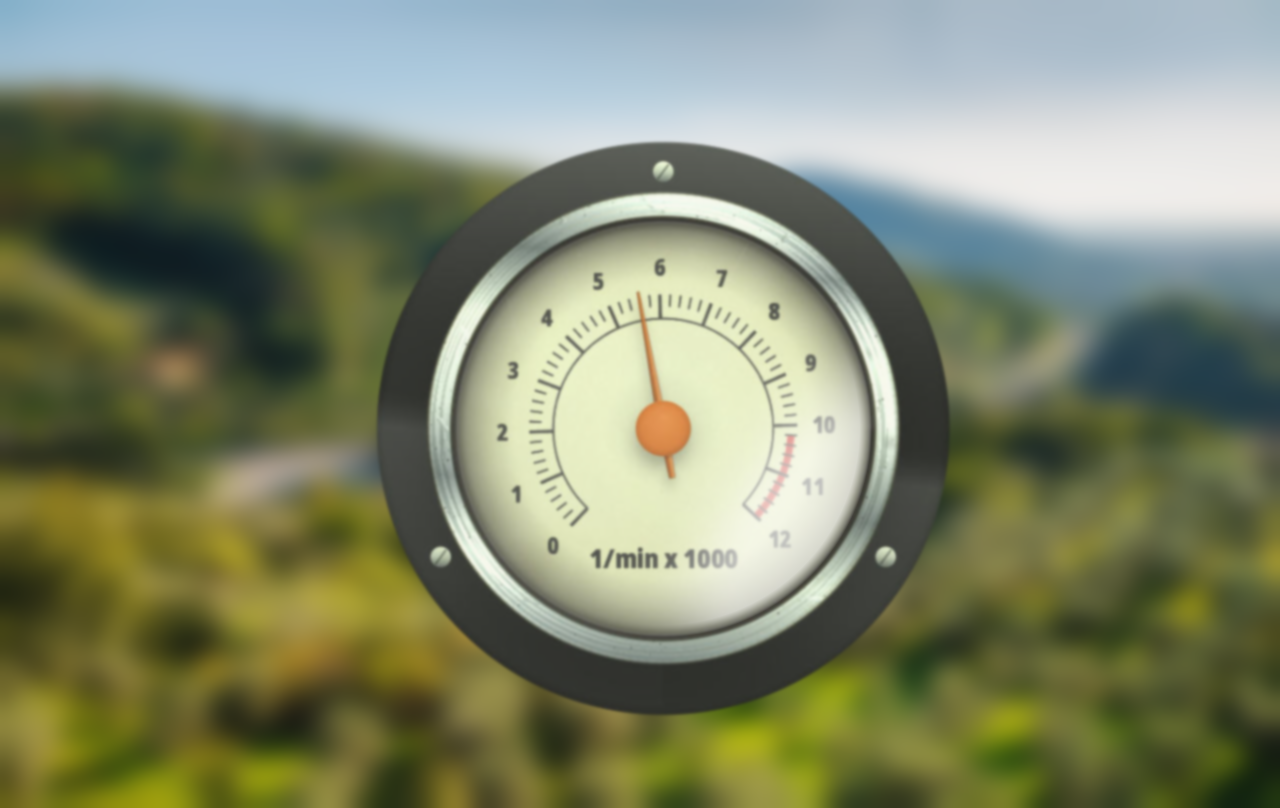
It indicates 5600 rpm
